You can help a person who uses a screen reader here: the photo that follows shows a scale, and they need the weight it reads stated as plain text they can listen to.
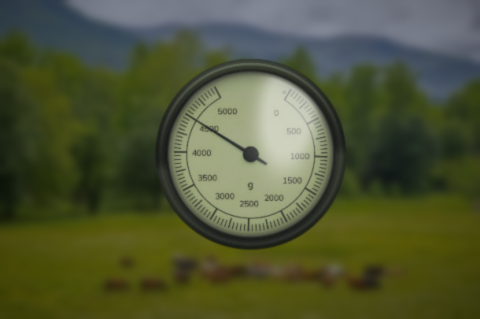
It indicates 4500 g
